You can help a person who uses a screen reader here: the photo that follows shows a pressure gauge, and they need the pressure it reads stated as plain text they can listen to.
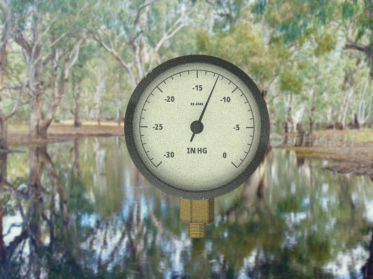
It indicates -12.5 inHg
